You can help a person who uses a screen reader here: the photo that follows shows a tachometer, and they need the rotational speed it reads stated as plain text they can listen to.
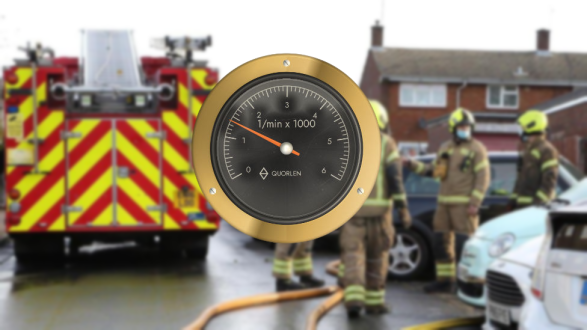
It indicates 1400 rpm
